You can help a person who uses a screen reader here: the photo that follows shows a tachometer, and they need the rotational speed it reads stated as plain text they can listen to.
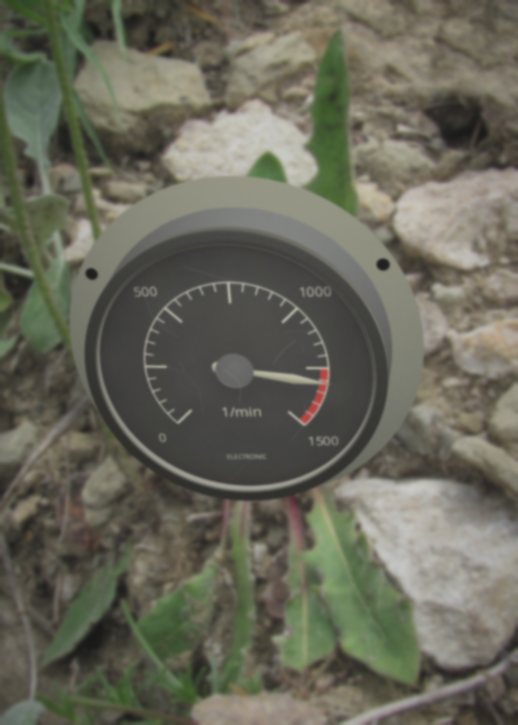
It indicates 1300 rpm
